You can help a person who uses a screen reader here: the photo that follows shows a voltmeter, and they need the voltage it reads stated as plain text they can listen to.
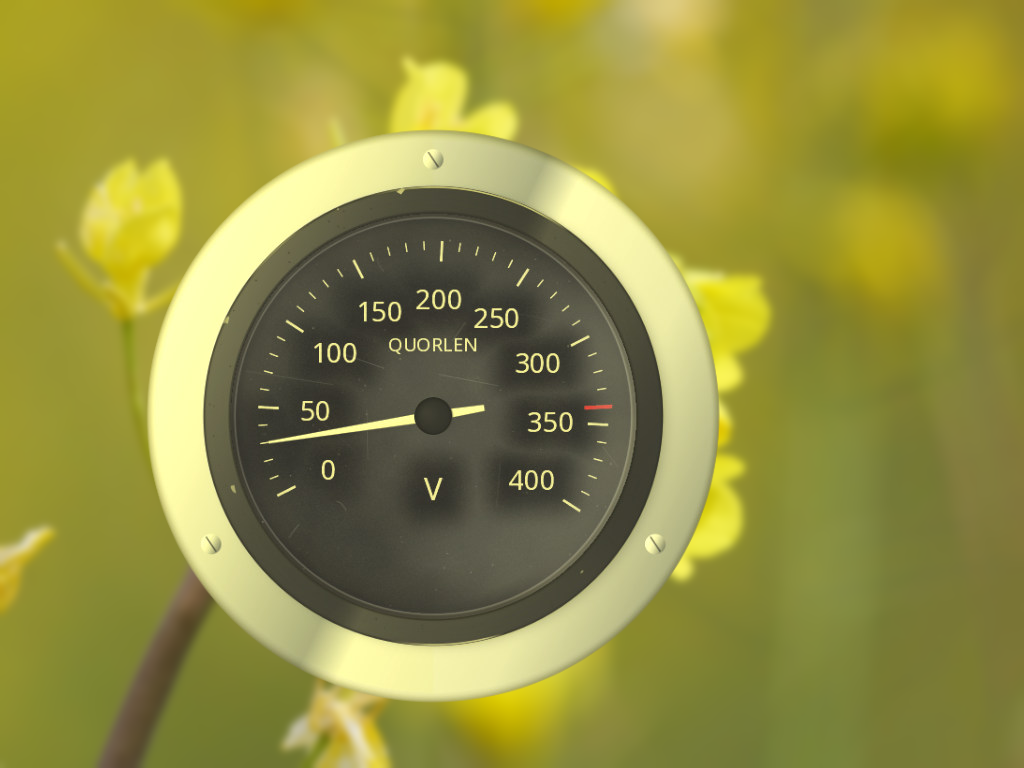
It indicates 30 V
